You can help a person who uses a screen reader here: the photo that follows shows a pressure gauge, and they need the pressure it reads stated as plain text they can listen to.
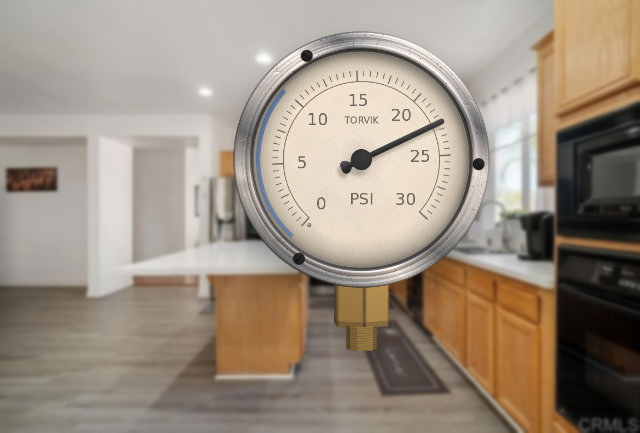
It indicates 22.5 psi
